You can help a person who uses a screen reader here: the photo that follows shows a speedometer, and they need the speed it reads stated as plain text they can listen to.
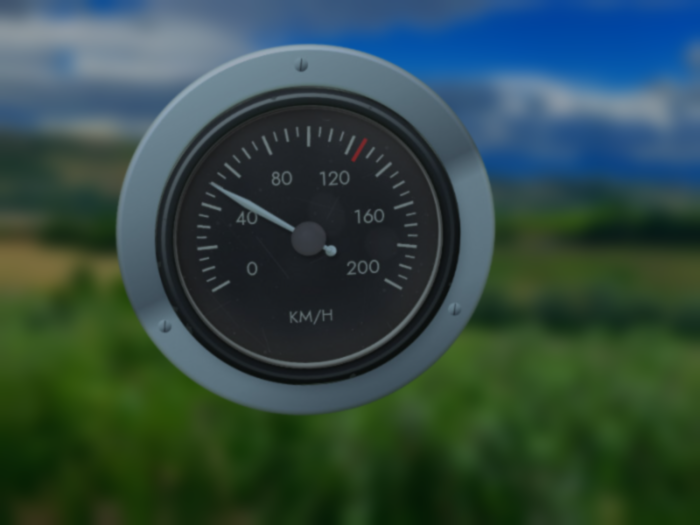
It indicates 50 km/h
